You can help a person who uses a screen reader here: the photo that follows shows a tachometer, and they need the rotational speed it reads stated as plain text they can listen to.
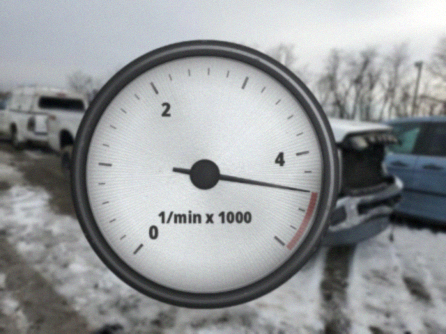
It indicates 4400 rpm
